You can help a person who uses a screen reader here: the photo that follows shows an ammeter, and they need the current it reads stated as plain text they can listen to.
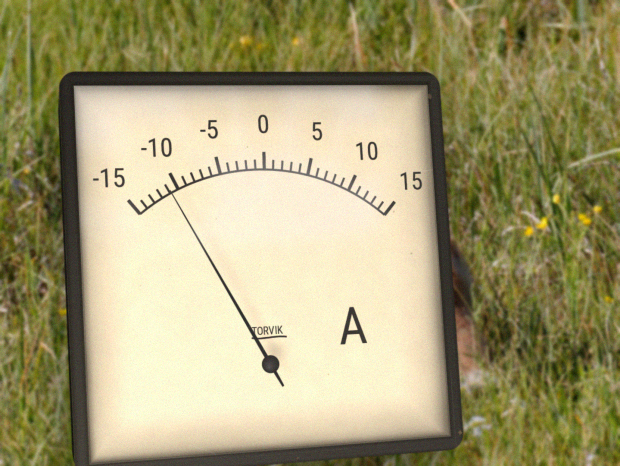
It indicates -11 A
